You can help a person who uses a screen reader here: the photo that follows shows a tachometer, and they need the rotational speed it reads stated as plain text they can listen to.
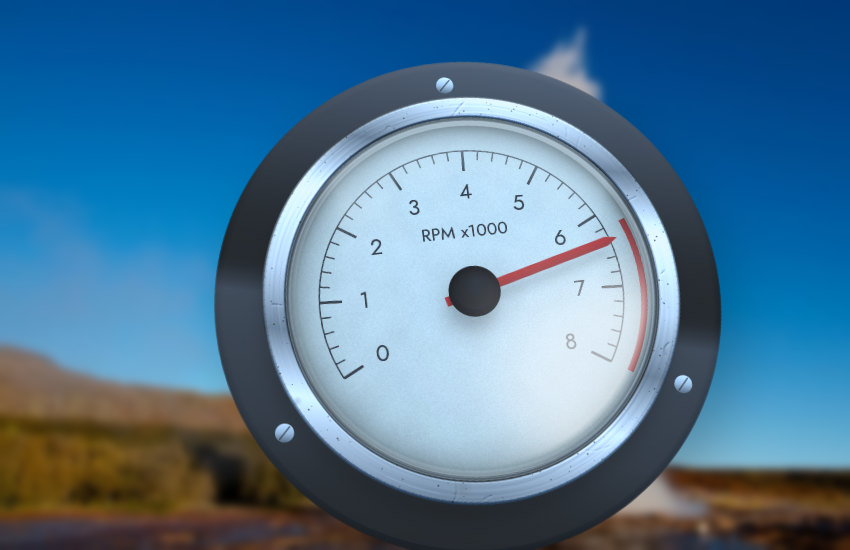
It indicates 6400 rpm
